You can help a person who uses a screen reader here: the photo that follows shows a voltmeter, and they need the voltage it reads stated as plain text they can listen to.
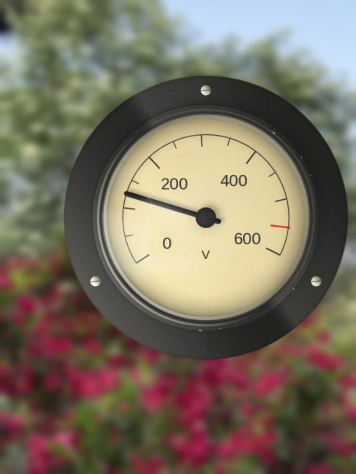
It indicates 125 V
